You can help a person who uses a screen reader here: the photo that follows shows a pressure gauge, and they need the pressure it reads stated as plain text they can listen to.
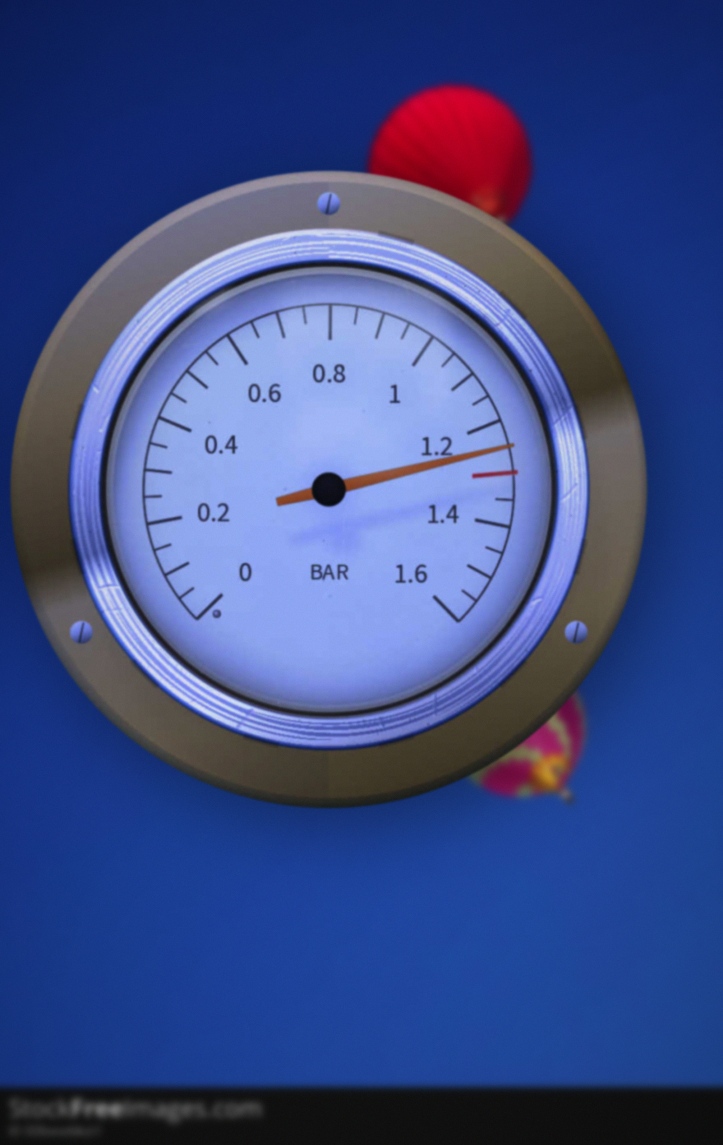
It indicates 1.25 bar
